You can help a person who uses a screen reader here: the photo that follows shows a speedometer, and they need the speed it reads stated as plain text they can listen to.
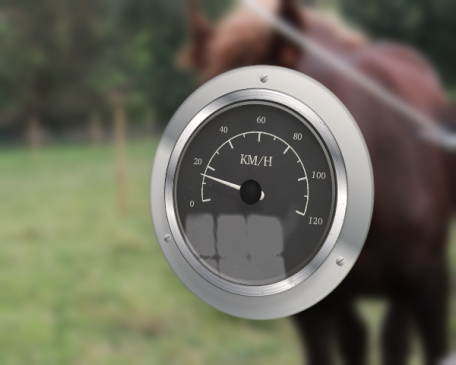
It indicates 15 km/h
